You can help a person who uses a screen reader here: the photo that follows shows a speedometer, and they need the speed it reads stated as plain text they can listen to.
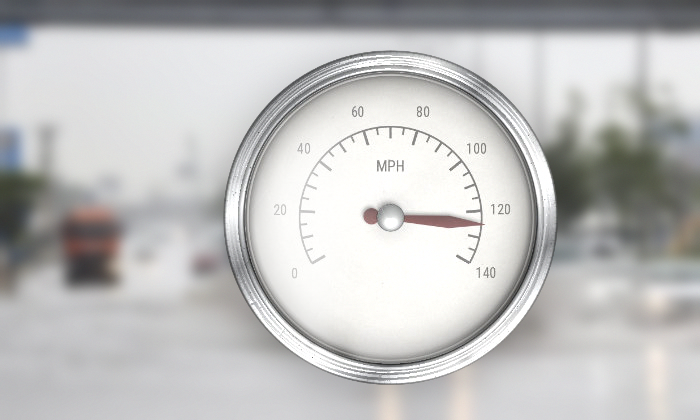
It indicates 125 mph
